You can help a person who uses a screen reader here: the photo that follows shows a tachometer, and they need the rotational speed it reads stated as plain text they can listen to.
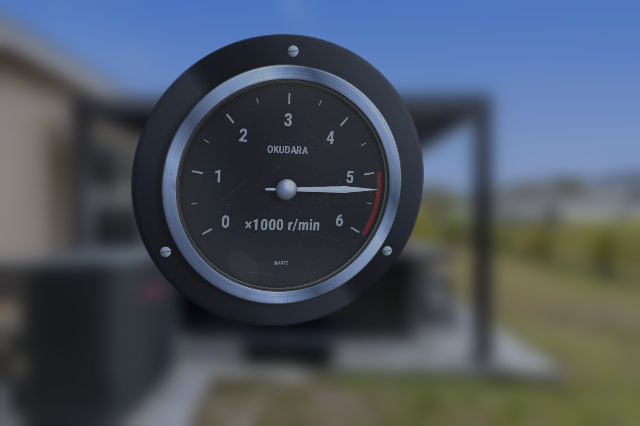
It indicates 5250 rpm
